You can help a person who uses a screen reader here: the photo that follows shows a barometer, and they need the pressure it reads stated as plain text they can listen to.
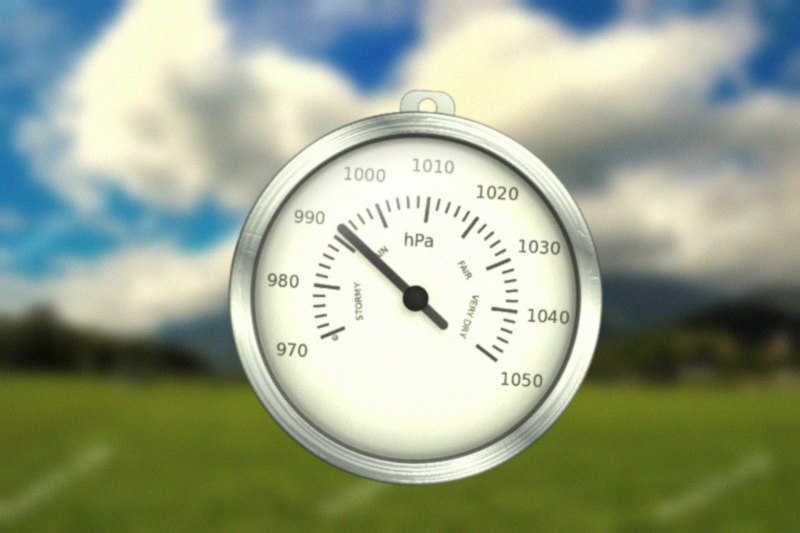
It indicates 992 hPa
